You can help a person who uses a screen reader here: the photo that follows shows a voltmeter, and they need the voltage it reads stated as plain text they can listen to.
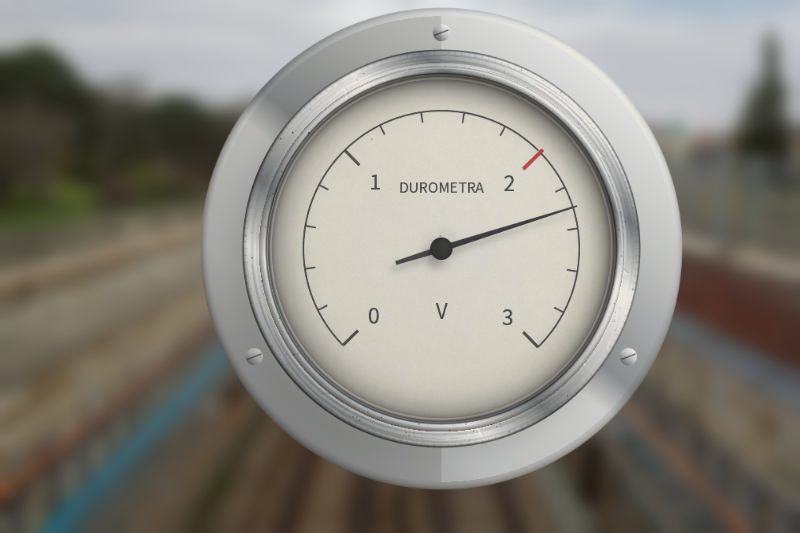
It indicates 2.3 V
